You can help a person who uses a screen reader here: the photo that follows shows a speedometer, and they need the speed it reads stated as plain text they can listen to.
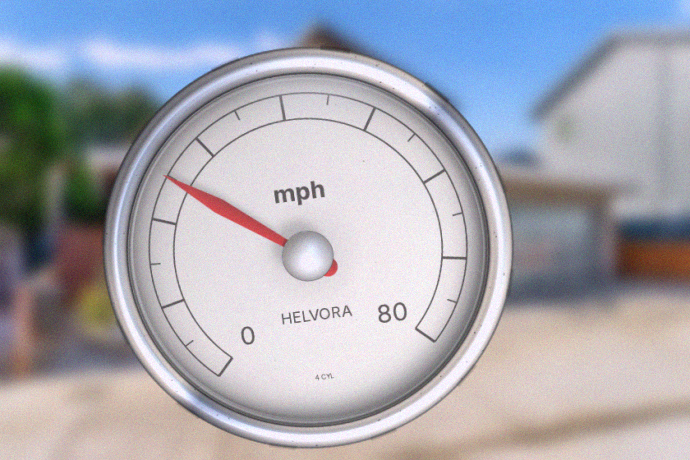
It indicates 25 mph
